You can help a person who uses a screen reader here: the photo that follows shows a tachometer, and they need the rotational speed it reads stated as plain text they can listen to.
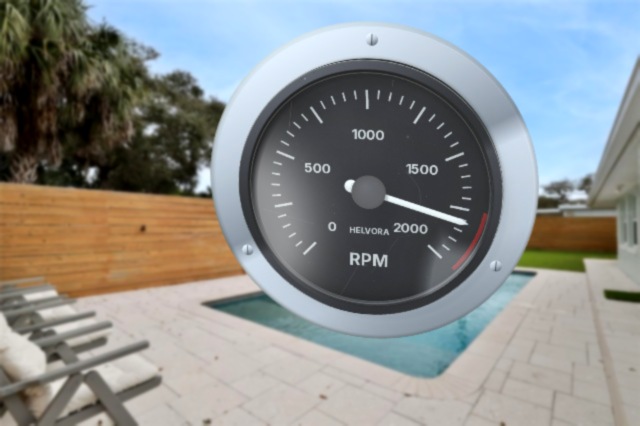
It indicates 1800 rpm
